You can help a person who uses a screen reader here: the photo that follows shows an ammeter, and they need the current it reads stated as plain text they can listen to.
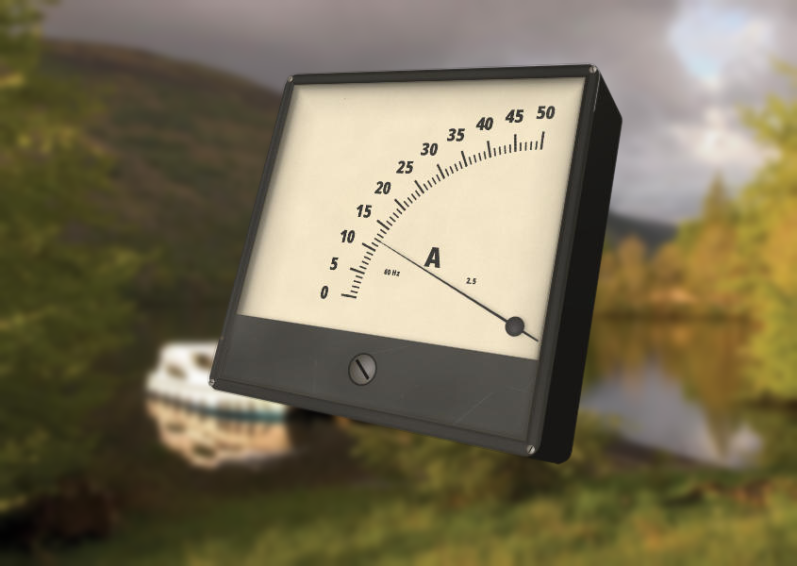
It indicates 12 A
